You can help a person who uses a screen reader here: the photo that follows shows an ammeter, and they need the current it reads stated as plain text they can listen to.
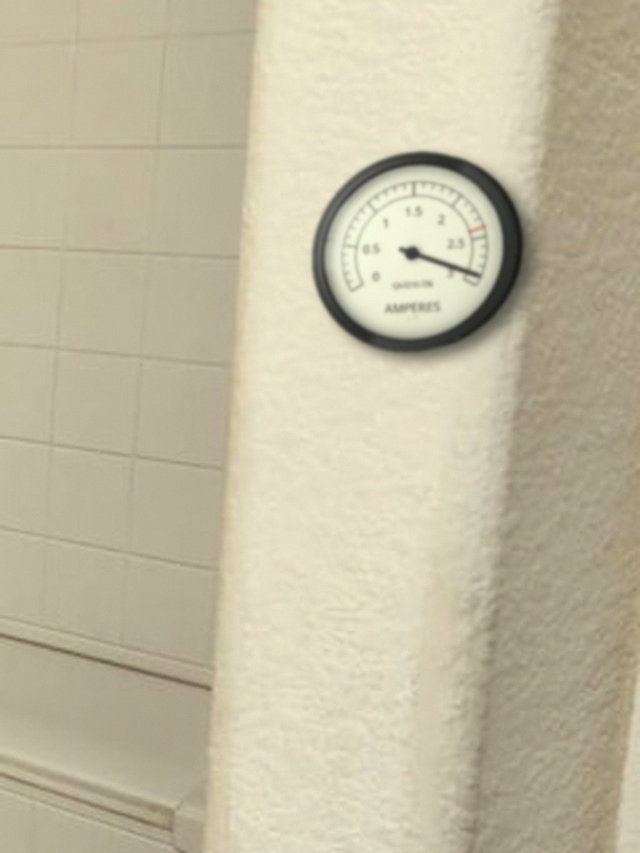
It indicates 2.9 A
